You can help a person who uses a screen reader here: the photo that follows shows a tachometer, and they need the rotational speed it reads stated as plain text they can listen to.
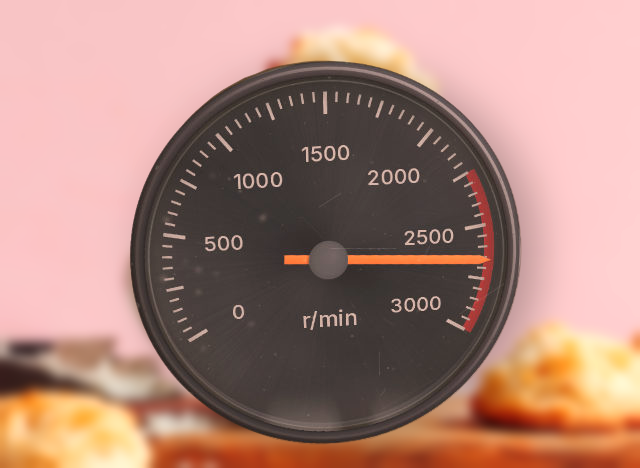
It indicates 2650 rpm
